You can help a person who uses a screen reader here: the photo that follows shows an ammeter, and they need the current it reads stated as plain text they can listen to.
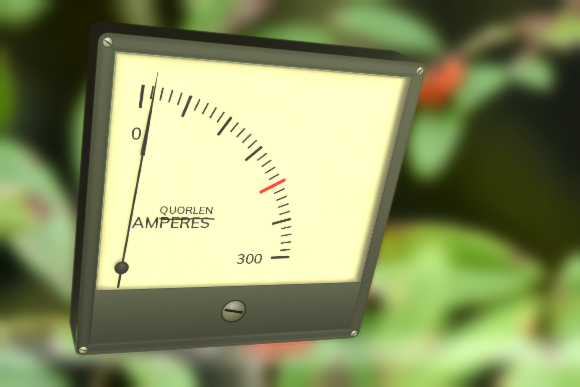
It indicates 10 A
